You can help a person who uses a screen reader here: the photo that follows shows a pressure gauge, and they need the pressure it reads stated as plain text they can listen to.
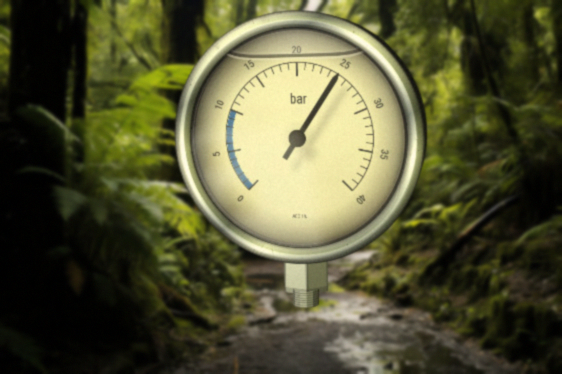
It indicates 25 bar
